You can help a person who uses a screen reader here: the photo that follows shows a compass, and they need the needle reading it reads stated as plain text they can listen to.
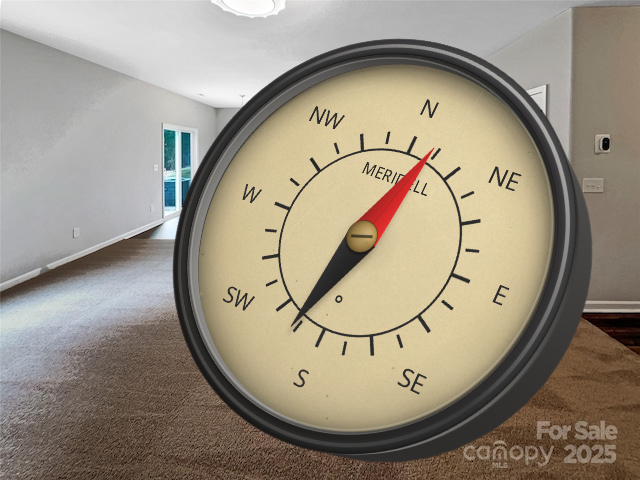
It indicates 15 °
